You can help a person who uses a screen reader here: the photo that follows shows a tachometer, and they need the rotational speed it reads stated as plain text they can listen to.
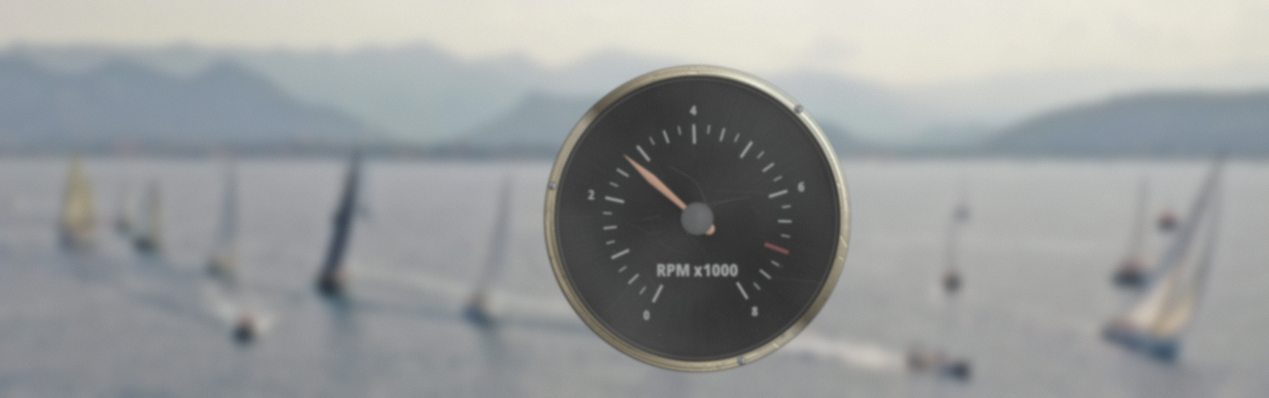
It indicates 2750 rpm
